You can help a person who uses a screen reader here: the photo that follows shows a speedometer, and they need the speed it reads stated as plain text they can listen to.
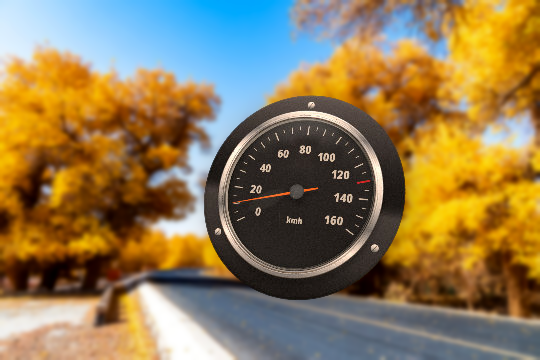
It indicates 10 km/h
